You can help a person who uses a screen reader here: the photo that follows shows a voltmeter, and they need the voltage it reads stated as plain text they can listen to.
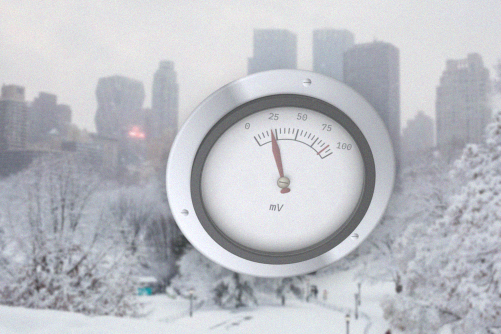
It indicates 20 mV
